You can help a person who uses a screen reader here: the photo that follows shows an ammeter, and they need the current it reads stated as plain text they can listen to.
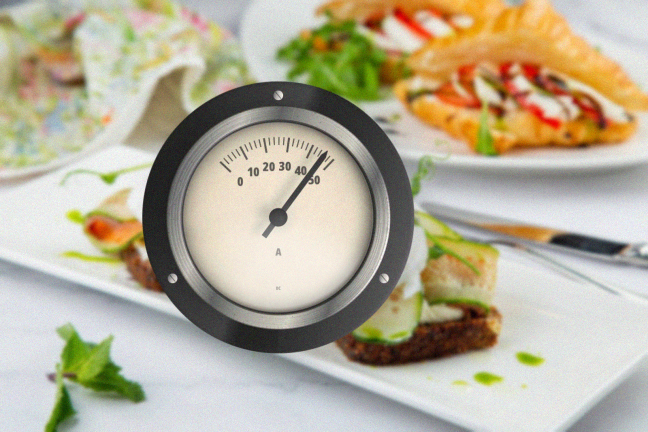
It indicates 46 A
